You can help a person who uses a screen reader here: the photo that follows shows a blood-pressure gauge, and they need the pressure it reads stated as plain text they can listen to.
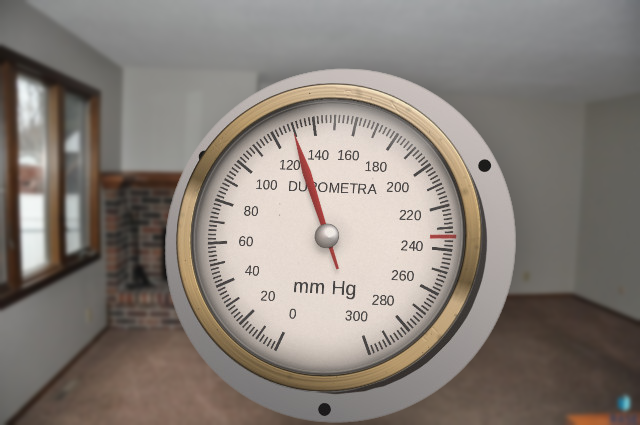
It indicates 130 mmHg
